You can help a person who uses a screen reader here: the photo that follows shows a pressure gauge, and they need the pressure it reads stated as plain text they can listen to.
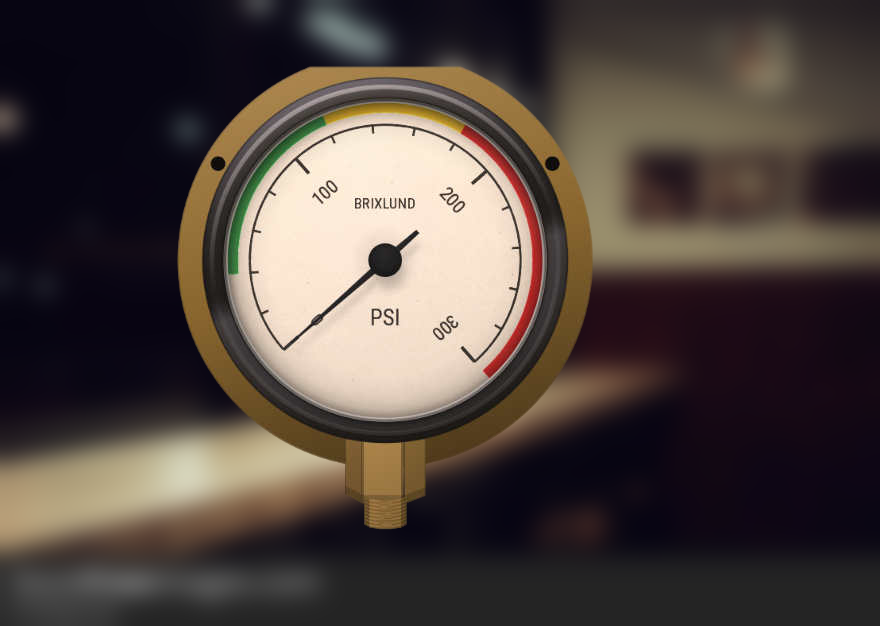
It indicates 0 psi
